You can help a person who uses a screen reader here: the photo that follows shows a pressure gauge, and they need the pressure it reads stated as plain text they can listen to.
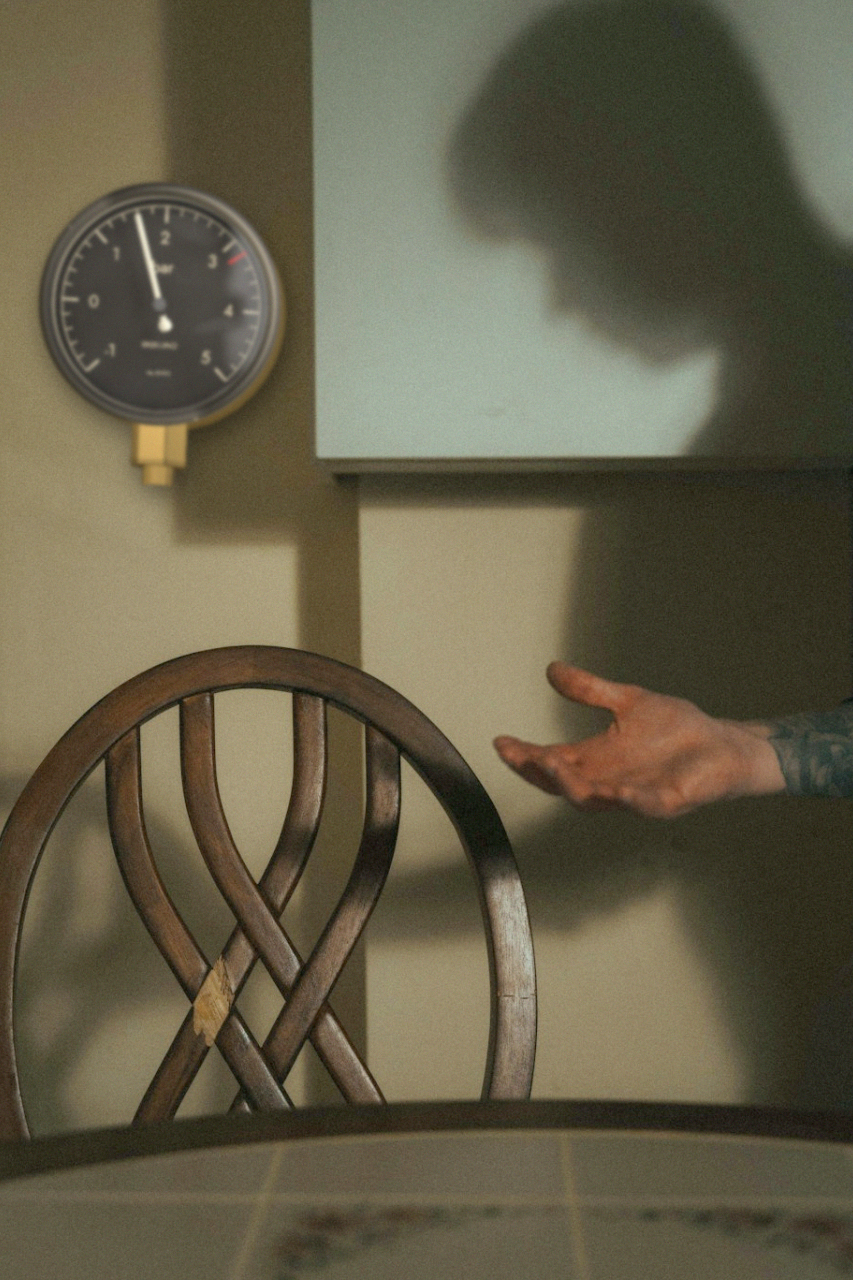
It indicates 1.6 bar
